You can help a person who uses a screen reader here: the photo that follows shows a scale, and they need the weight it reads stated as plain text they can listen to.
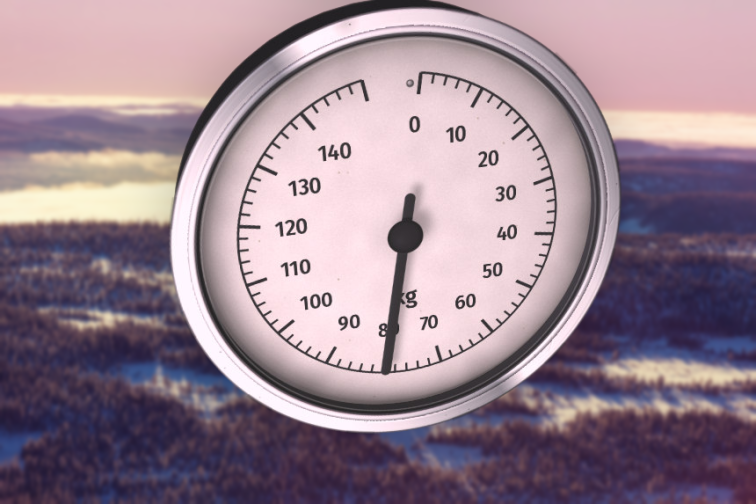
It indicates 80 kg
